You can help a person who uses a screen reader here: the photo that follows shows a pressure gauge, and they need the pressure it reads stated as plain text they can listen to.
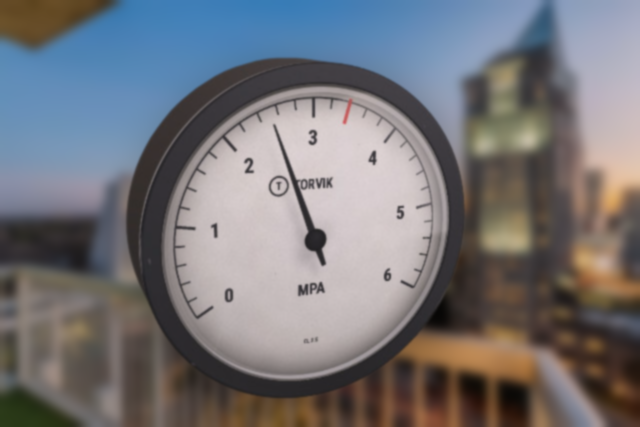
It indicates 2.5 MPa
